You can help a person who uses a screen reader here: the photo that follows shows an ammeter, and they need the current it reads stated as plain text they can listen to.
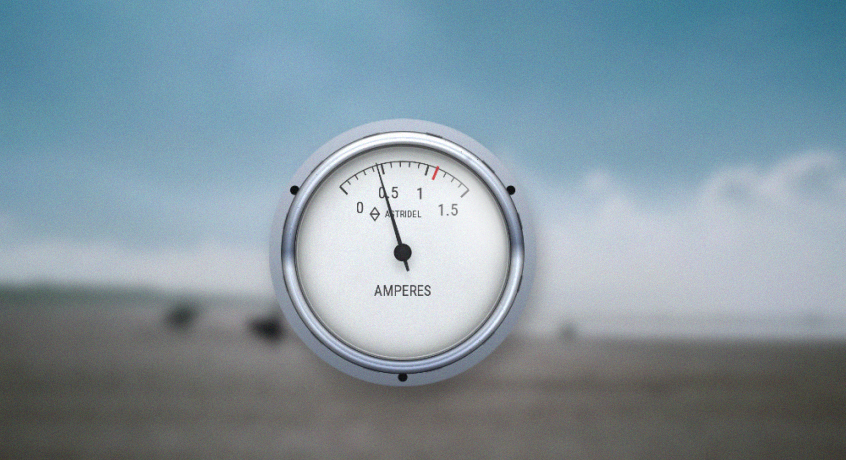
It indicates 0.45 A
